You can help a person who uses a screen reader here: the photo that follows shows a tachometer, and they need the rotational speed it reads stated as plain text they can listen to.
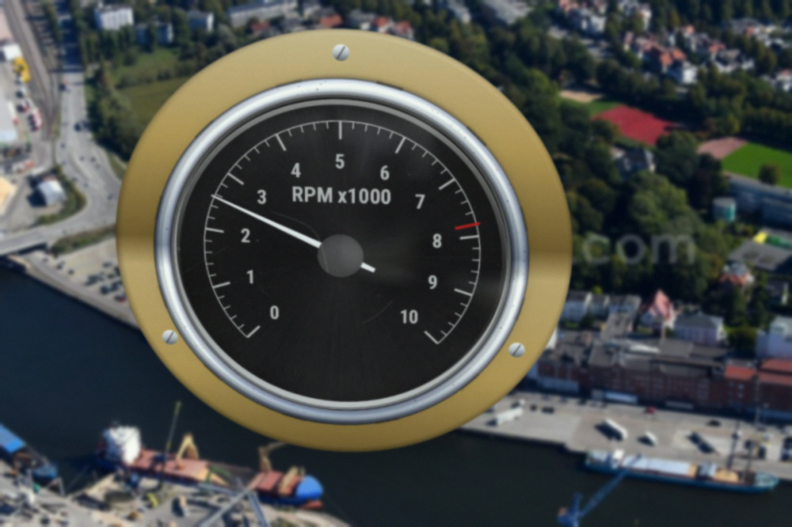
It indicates 2600 rpm
